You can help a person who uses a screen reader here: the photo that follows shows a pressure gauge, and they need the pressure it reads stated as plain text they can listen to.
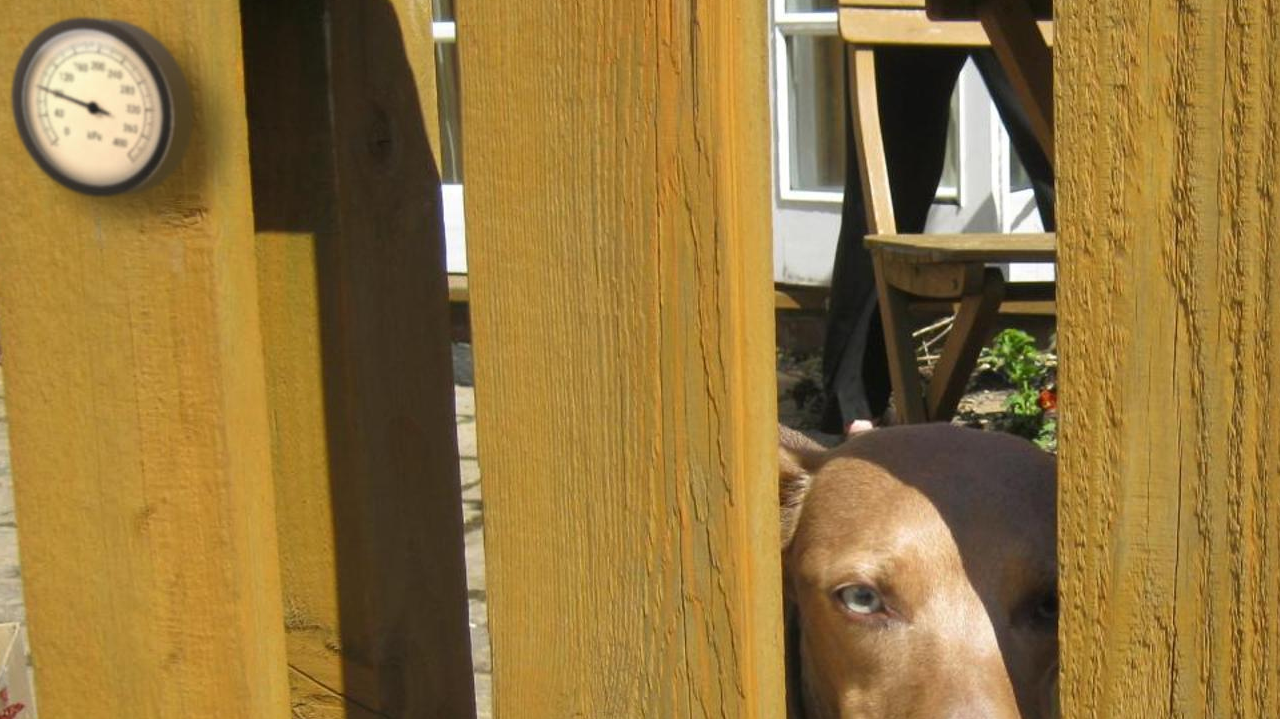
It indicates 80 kPa
